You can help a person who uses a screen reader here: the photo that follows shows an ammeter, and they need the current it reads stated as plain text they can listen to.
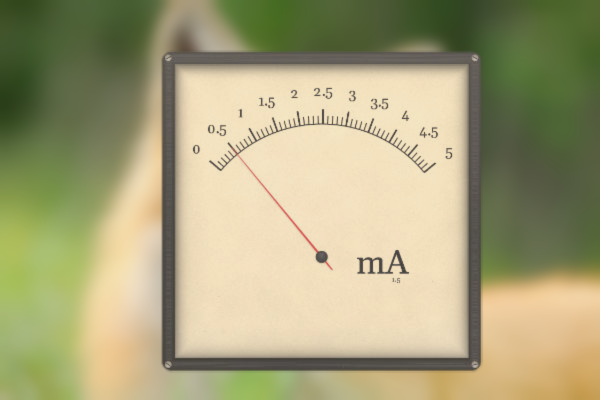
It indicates 0.5 mA
